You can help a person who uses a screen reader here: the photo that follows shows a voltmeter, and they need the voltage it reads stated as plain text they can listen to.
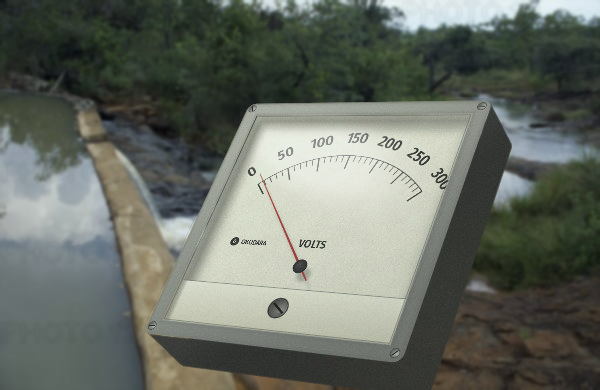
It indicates 10 V
